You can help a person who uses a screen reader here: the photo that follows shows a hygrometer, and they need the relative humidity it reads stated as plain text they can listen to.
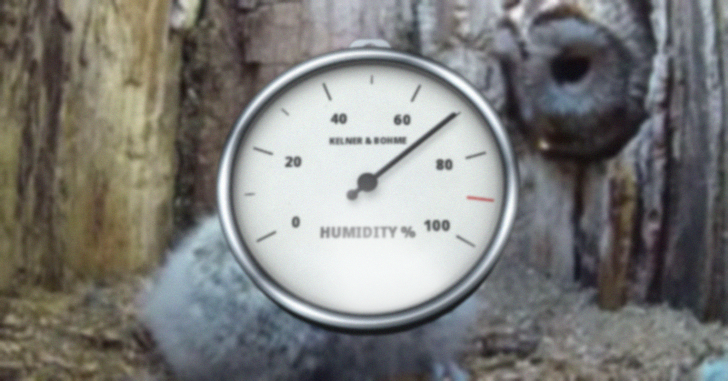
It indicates 70 %
